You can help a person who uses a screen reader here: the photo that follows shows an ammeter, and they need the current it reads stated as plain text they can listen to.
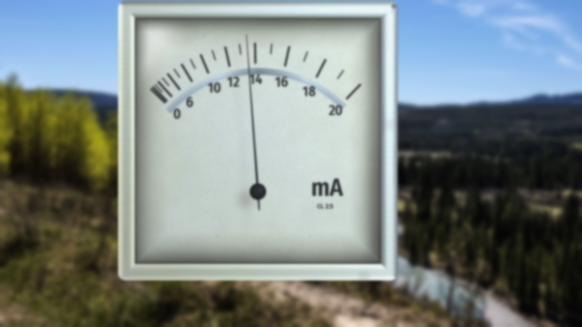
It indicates 13.5 mA
